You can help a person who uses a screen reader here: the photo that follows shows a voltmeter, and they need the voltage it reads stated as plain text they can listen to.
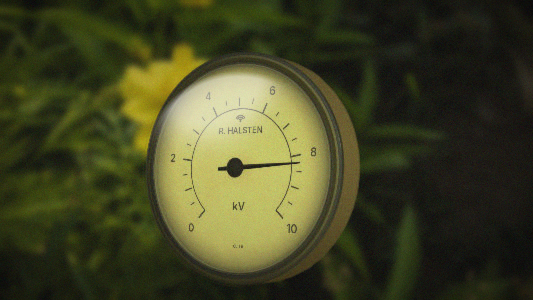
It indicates 8.25 kV
